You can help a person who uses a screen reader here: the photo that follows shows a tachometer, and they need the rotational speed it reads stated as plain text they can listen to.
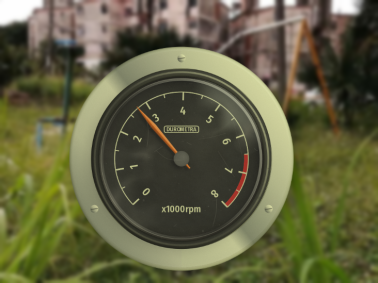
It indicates 2750 rpm
